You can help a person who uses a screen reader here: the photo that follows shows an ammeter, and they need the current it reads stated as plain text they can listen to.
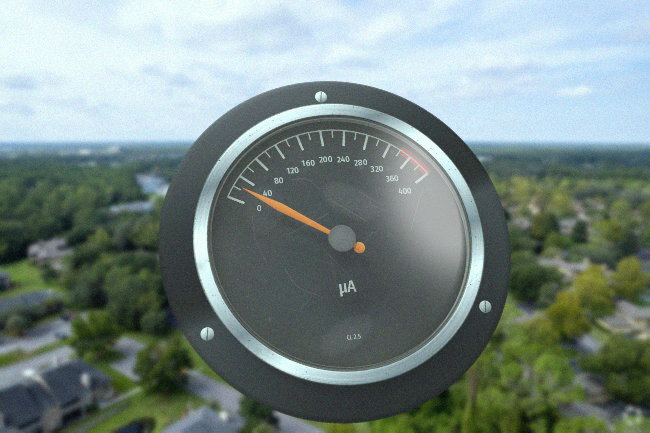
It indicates 20 µA
